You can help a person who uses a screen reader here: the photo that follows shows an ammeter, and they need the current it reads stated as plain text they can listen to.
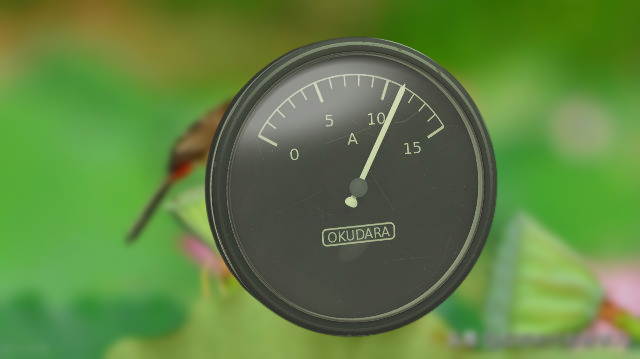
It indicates 11 A
